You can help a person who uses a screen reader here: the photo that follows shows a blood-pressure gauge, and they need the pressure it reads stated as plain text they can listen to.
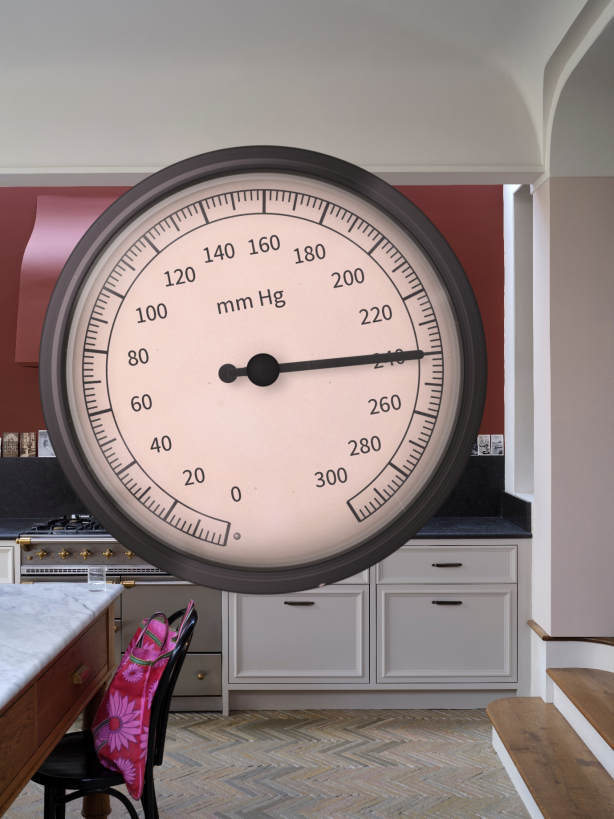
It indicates 240 mmHg
